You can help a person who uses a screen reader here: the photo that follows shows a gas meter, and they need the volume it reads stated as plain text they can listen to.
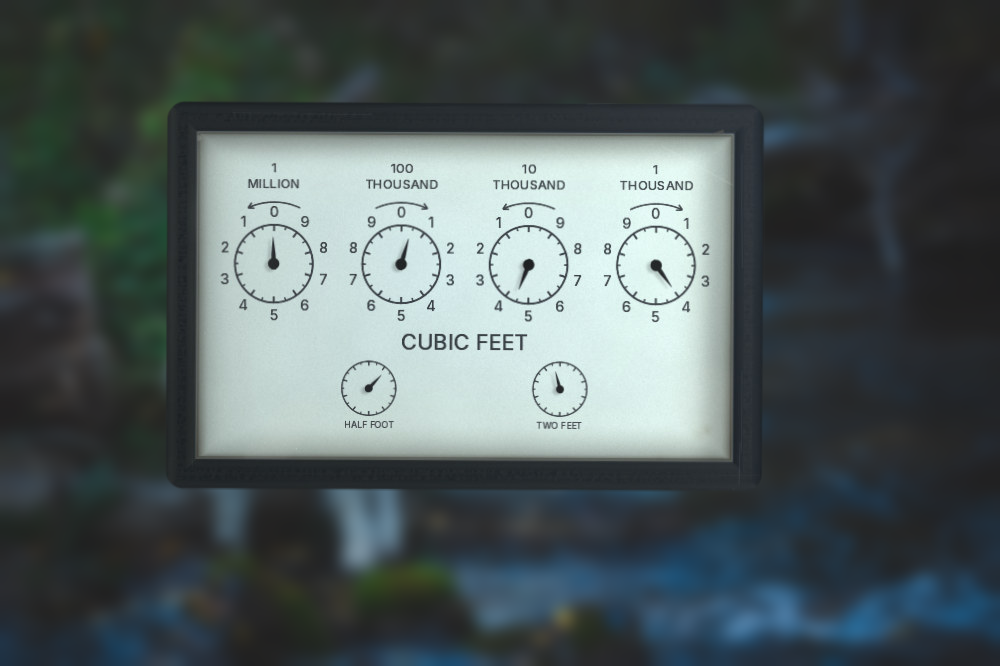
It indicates 4400 ft³
